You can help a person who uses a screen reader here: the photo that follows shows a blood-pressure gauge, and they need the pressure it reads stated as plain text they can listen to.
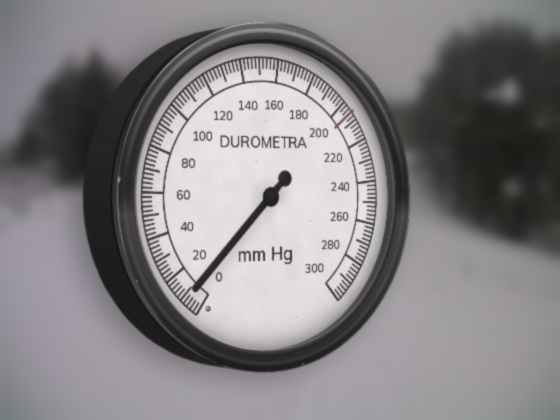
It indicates 10 mmHg
